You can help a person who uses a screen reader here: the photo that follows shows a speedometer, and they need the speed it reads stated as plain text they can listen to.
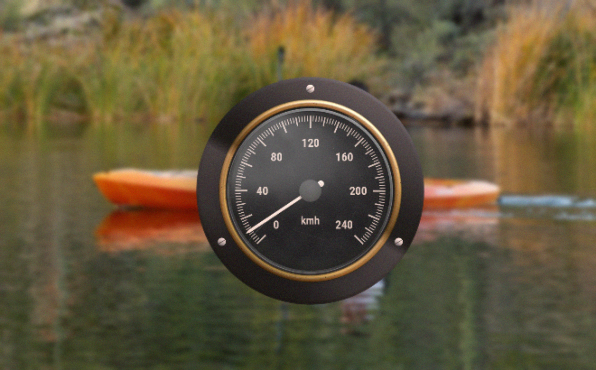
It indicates 10 km/h
